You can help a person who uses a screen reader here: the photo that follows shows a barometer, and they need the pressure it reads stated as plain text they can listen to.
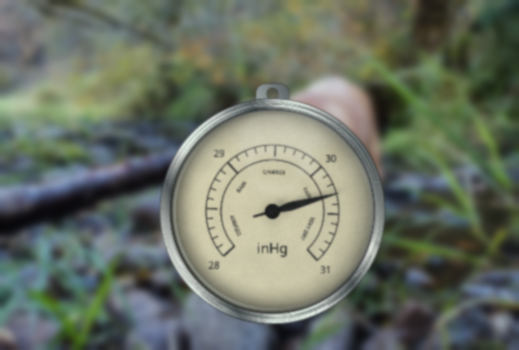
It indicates 30.3 inHg
